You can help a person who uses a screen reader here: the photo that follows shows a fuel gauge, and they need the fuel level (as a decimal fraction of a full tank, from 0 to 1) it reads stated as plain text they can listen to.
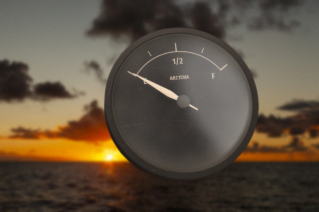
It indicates 0
